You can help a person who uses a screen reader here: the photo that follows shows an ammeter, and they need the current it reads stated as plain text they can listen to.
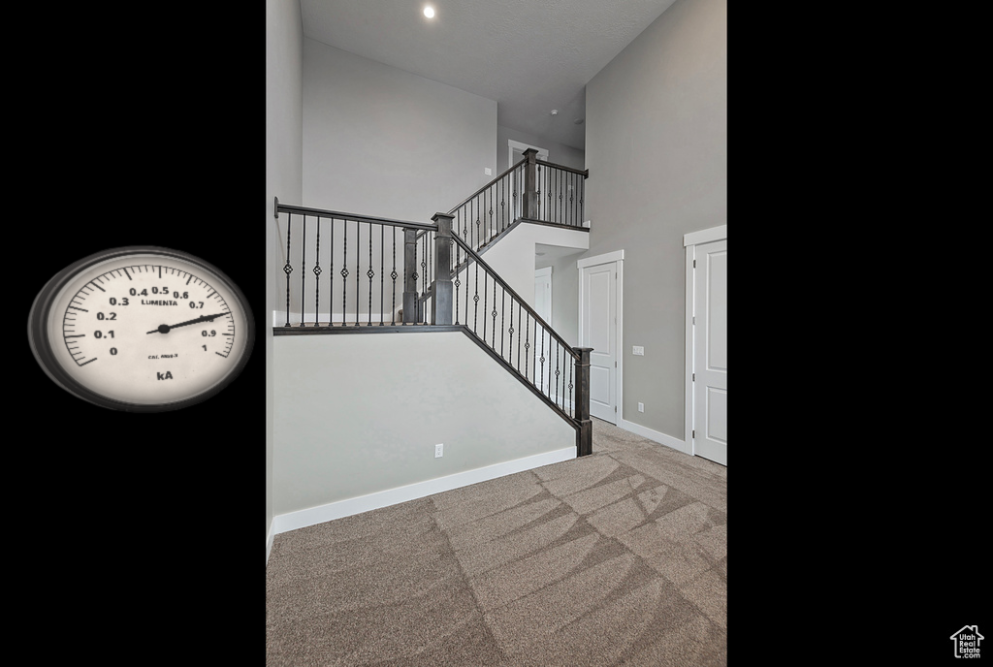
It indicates 0.8 kA
